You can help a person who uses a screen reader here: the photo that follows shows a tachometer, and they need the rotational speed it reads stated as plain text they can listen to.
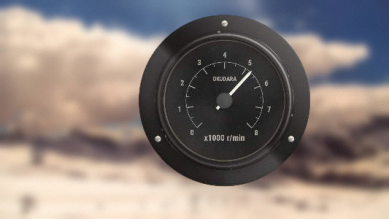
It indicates 5250 rpm
